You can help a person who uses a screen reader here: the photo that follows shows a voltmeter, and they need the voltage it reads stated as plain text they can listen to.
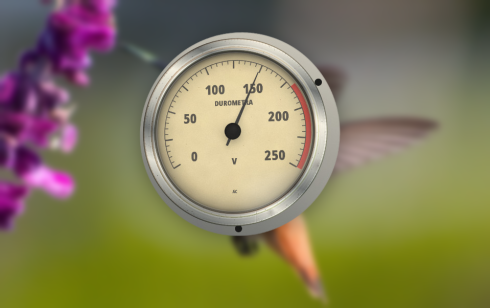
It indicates 150 V
